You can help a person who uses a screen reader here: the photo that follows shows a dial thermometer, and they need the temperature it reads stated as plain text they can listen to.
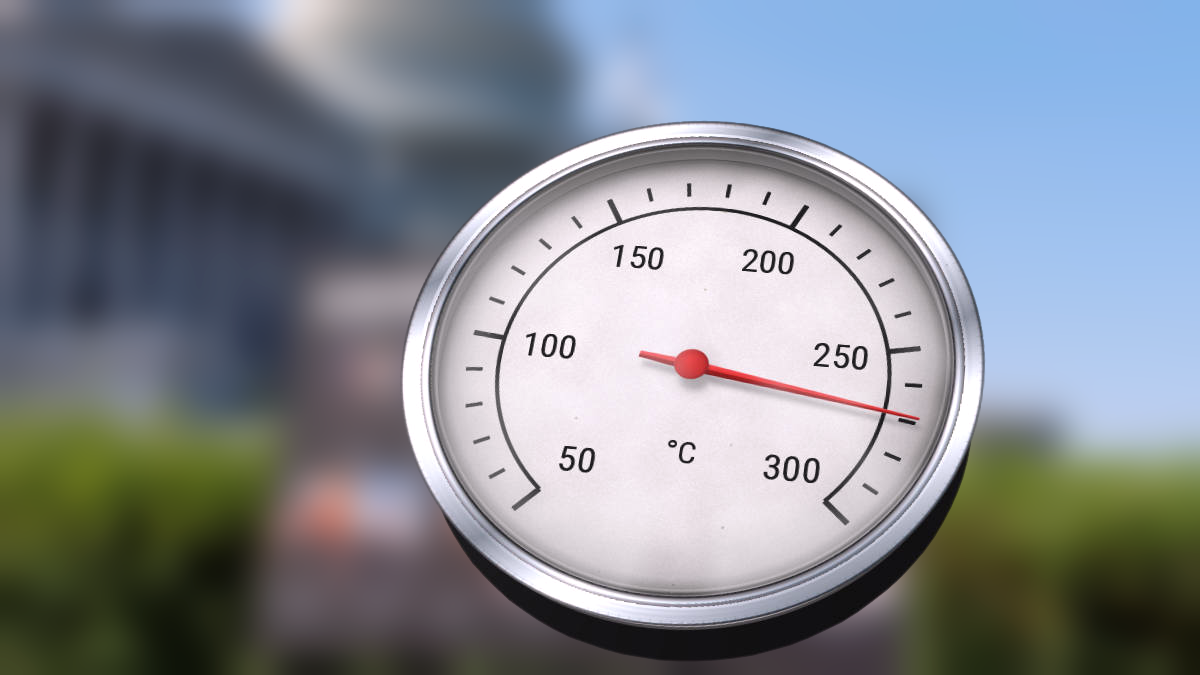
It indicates 270 °C
